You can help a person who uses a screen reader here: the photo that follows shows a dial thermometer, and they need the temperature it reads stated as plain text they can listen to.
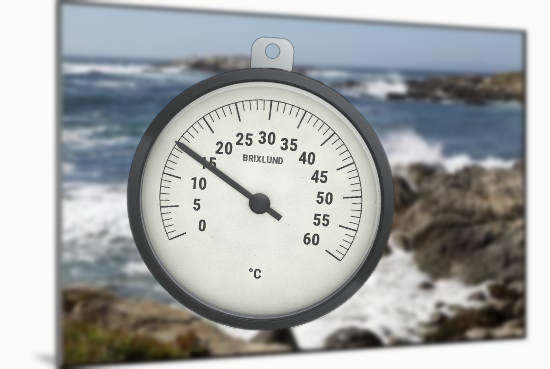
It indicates 15 °C
